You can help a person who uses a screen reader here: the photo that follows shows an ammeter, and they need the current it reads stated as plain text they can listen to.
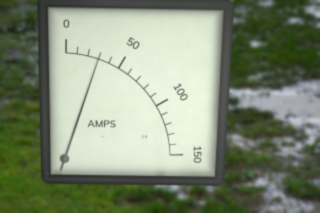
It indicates 30 A
